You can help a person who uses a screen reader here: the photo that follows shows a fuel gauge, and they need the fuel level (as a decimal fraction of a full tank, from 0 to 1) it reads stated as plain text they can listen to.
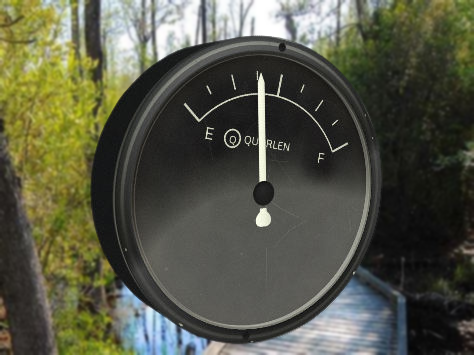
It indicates 0.375
